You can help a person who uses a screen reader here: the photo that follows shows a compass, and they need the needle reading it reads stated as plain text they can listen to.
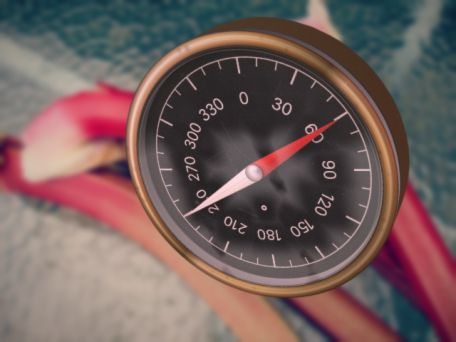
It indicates 60 °
